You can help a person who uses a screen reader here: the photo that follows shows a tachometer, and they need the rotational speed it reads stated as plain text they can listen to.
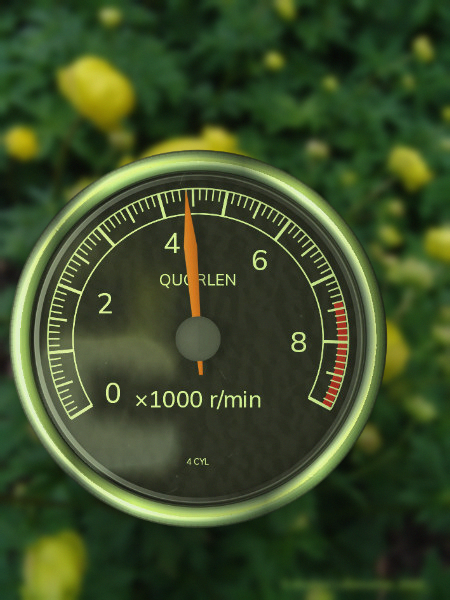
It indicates 4400 rpm
